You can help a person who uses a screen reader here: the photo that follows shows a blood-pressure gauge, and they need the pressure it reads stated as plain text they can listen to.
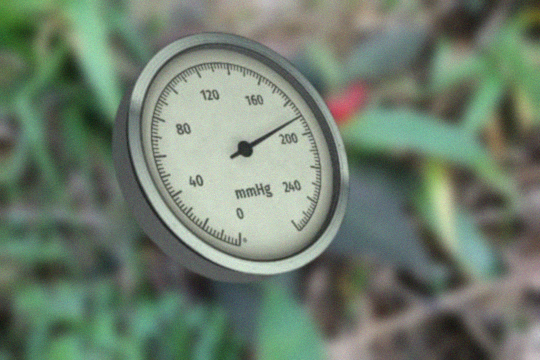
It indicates 190 mmHg
